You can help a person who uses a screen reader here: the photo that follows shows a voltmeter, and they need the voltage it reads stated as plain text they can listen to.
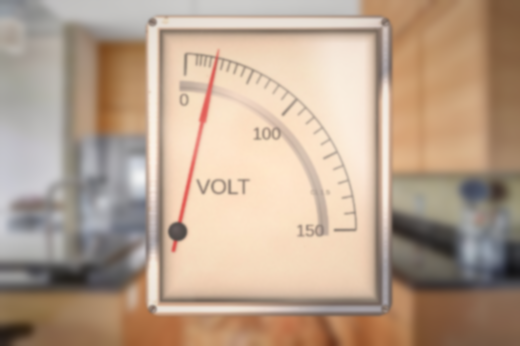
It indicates 50 V
